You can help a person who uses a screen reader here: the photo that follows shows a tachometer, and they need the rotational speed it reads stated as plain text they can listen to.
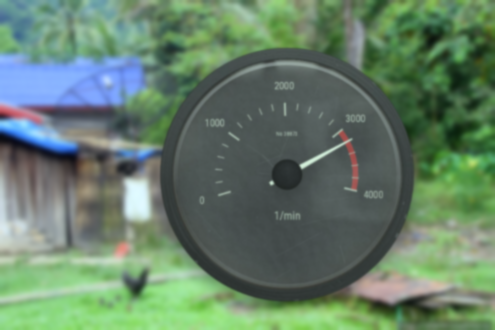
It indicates 3200 rpm
